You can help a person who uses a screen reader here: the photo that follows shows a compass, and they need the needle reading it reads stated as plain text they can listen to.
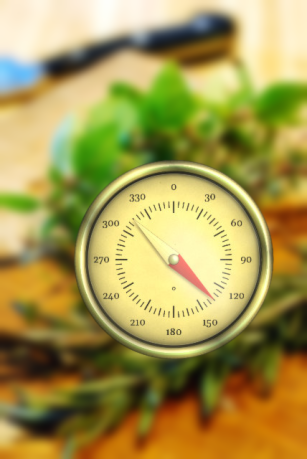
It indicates 135 °
